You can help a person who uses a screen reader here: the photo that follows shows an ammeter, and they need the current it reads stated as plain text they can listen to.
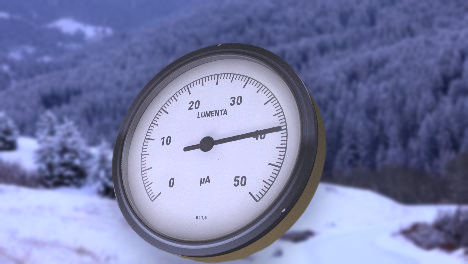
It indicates 40 µA
